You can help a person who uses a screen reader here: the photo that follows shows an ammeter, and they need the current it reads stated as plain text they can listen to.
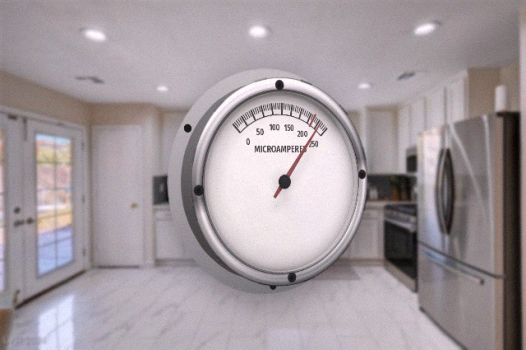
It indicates 225 µA
